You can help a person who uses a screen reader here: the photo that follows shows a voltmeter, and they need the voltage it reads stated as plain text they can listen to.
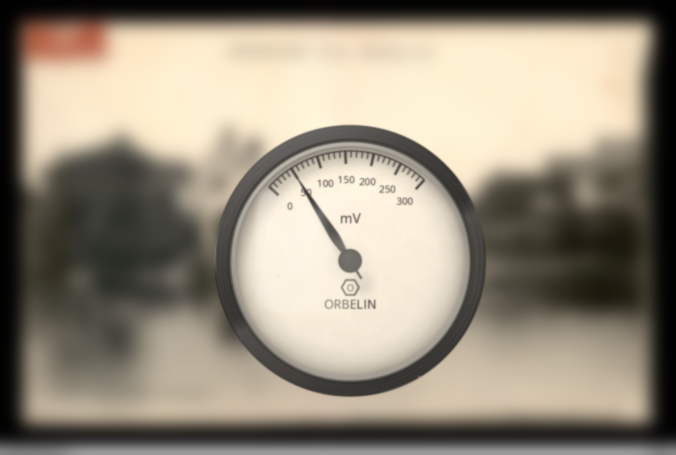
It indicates 50 mV
